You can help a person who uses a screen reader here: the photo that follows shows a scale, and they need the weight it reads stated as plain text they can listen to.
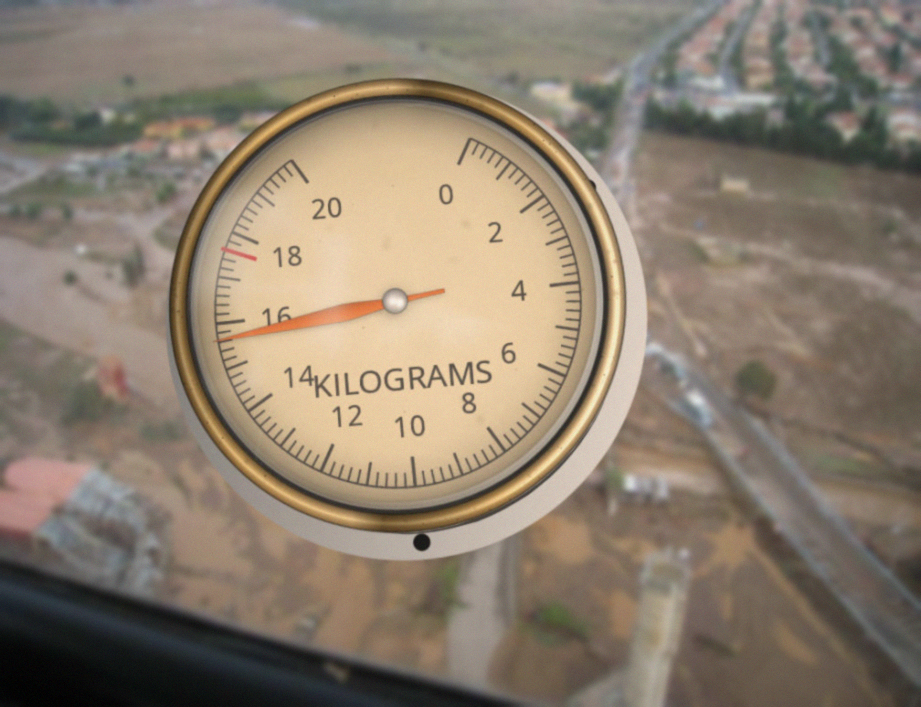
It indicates 15.6 kg
